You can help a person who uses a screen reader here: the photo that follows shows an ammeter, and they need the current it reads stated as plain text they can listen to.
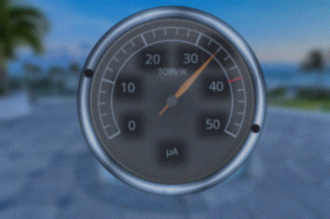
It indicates 34 µA
